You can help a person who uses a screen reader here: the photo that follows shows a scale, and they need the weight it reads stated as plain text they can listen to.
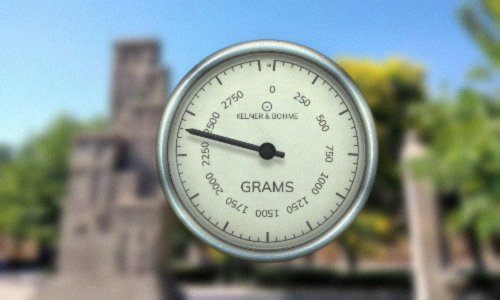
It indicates 2400 g
